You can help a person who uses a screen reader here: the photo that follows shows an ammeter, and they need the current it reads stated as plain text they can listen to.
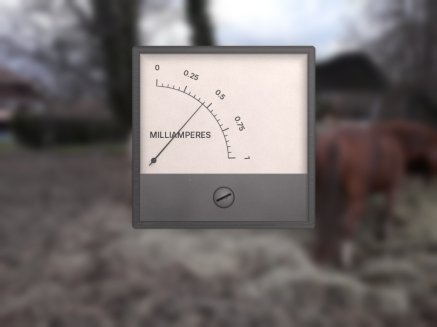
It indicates 0.45 mA
